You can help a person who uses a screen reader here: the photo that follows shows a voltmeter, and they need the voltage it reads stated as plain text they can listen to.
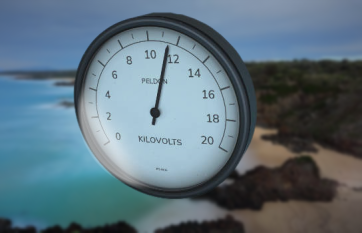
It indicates 11.5 kV
